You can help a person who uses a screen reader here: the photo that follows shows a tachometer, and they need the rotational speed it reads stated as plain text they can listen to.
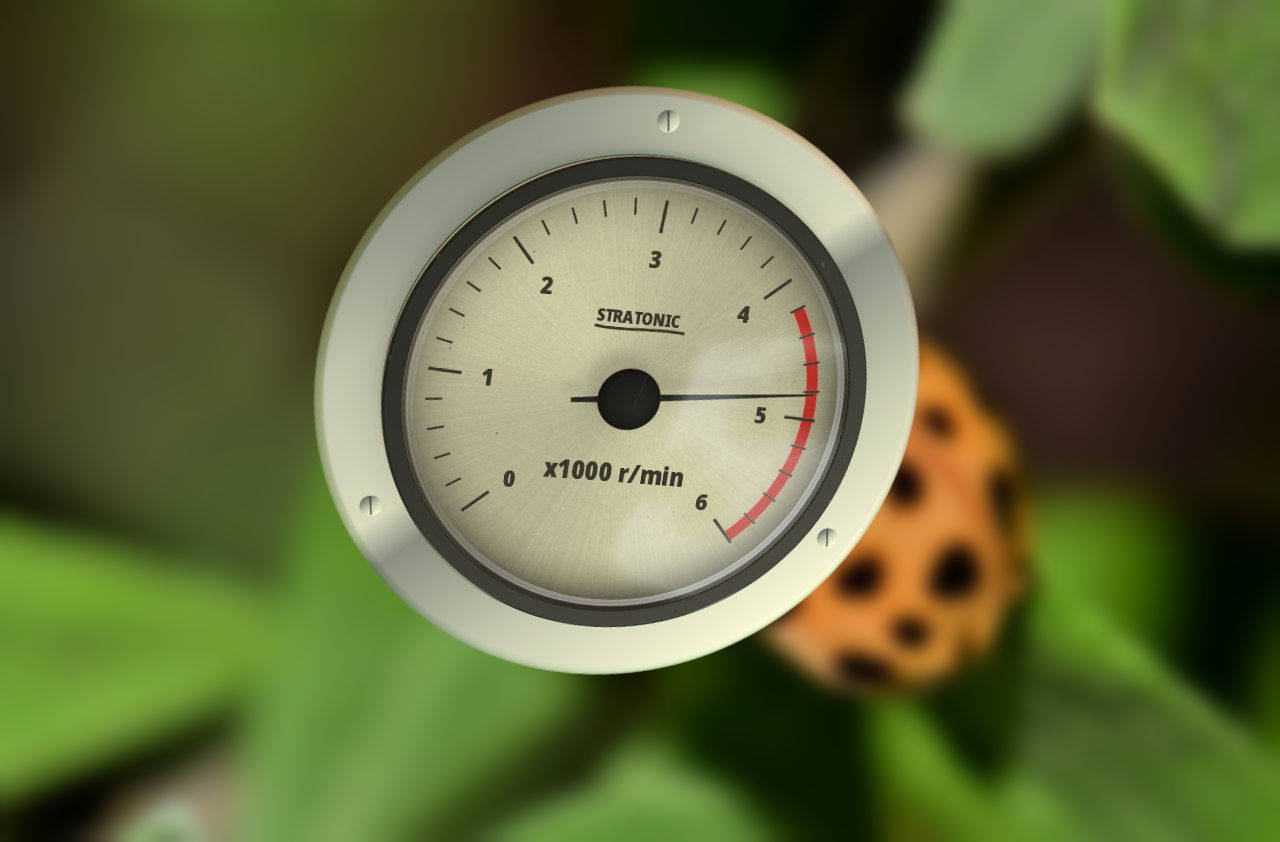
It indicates 4800 rpm
